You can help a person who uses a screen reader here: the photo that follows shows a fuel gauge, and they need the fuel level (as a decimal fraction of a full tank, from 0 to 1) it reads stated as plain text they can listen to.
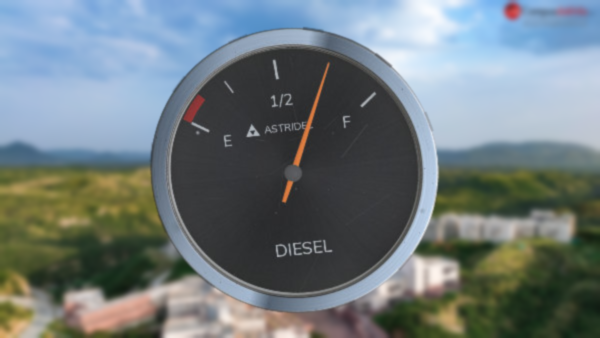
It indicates 0.75
